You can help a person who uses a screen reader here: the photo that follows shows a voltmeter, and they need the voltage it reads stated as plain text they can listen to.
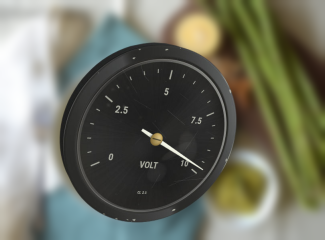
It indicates 9.75 V
